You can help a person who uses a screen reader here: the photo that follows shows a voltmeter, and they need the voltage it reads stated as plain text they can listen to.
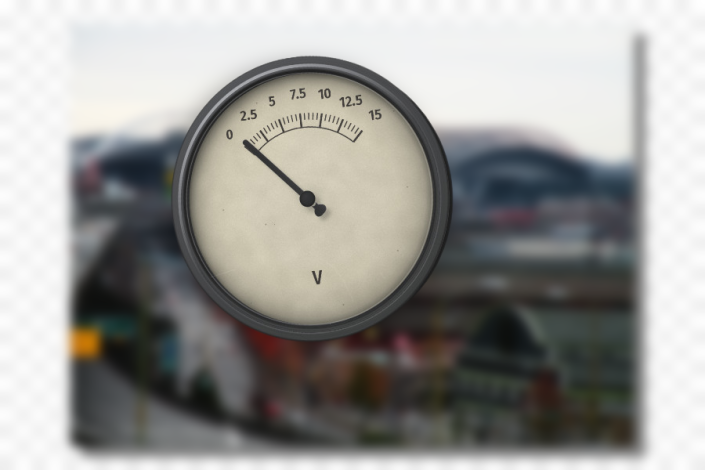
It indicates 0.5 V
